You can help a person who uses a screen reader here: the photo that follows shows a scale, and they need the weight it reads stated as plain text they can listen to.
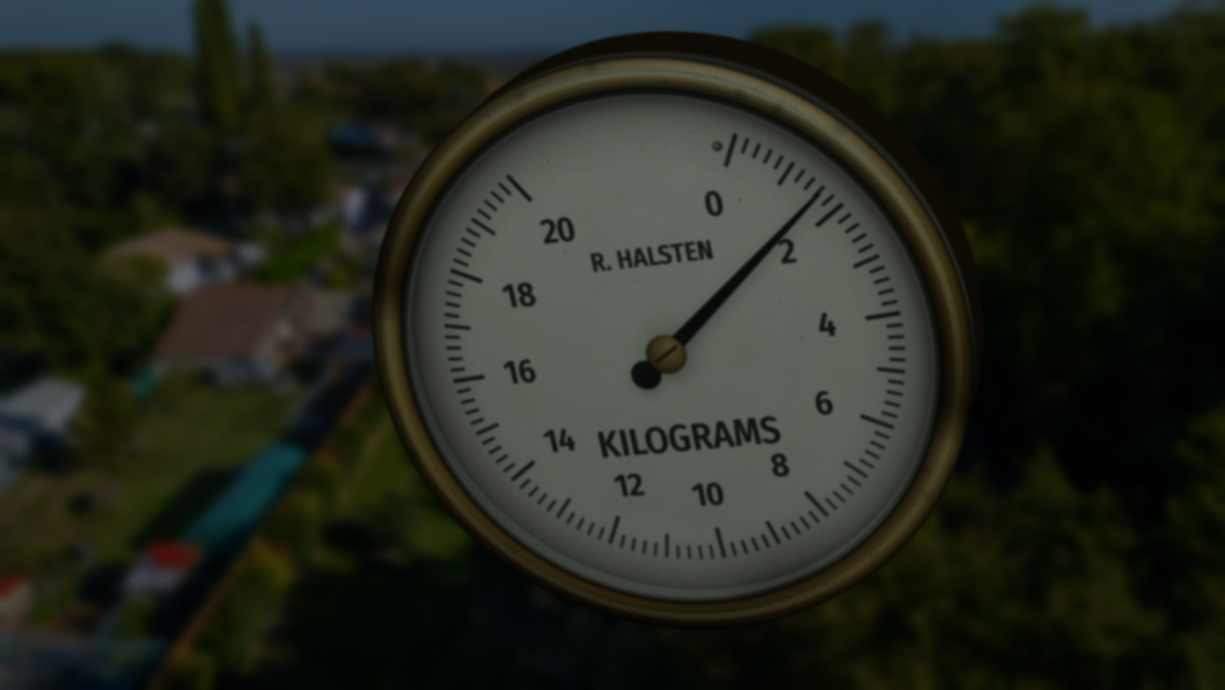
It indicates 1.6 kg
